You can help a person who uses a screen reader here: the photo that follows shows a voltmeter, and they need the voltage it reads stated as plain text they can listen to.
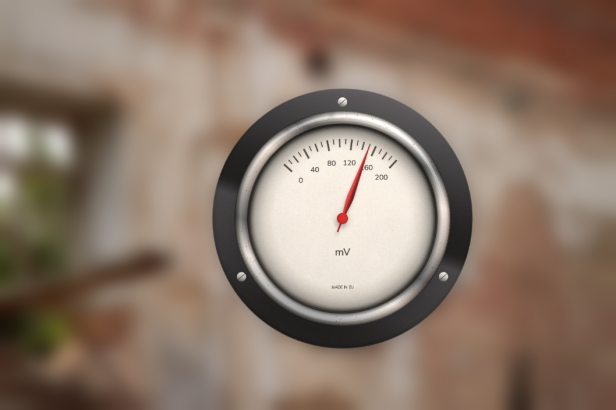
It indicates 150 mV
